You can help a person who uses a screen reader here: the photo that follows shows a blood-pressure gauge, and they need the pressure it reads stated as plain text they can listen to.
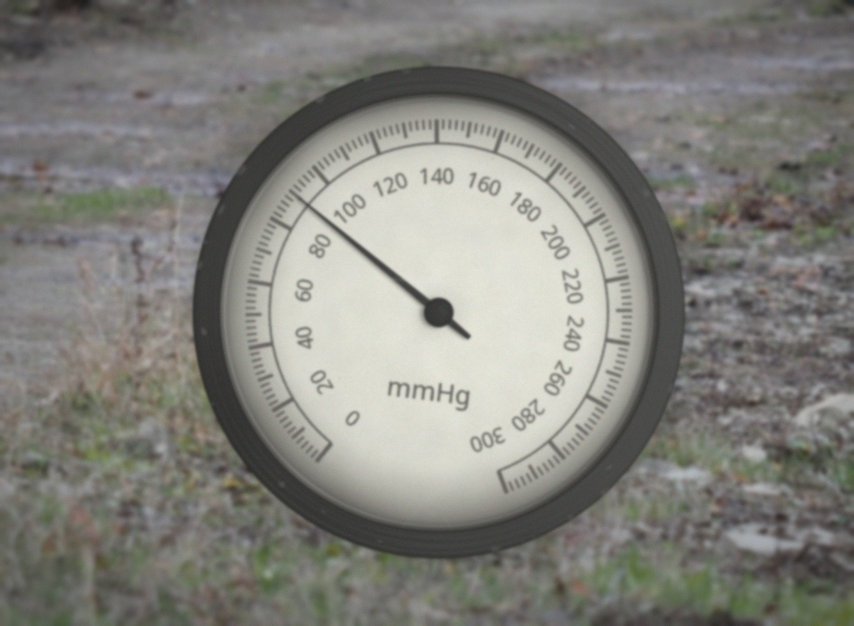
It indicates 90 mmHg
